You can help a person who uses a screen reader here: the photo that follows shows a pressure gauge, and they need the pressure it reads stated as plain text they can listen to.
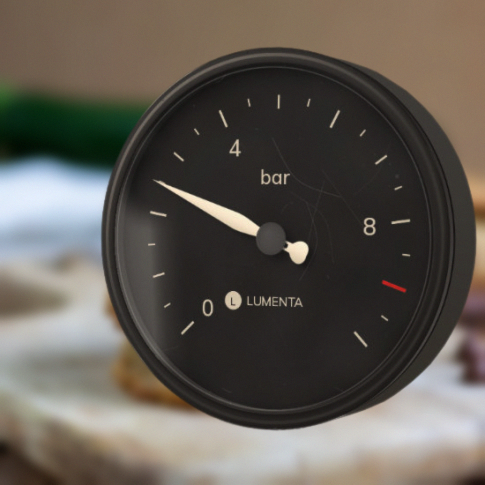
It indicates 2.5 bar
